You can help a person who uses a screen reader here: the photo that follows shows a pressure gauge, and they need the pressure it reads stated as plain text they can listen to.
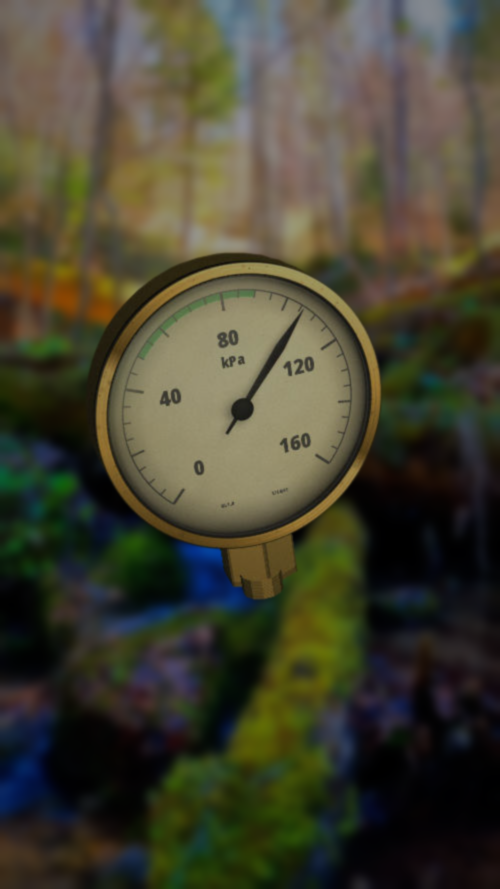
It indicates 105 kPa
